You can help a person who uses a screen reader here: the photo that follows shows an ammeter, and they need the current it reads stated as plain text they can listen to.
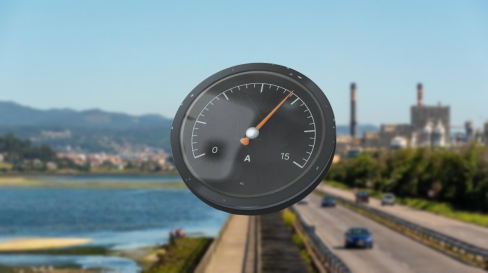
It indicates 9.5 A
